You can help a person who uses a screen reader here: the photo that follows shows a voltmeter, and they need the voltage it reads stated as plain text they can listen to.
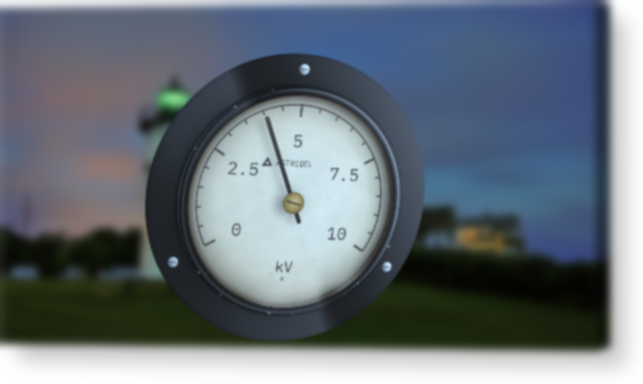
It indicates 4 kV
